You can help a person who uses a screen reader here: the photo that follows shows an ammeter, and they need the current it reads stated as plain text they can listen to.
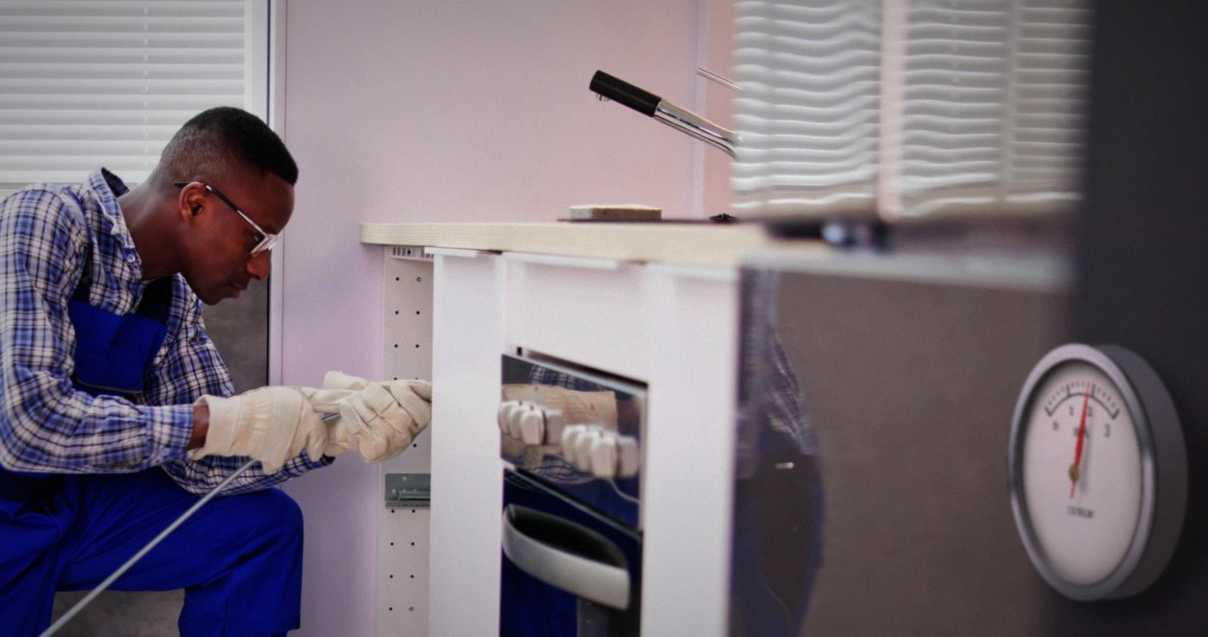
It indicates 2 mA
